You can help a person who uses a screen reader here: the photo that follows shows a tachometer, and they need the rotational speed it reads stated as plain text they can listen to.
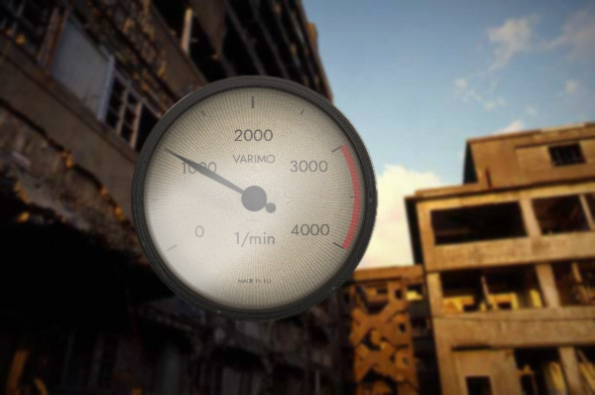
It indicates 1000 rpm
